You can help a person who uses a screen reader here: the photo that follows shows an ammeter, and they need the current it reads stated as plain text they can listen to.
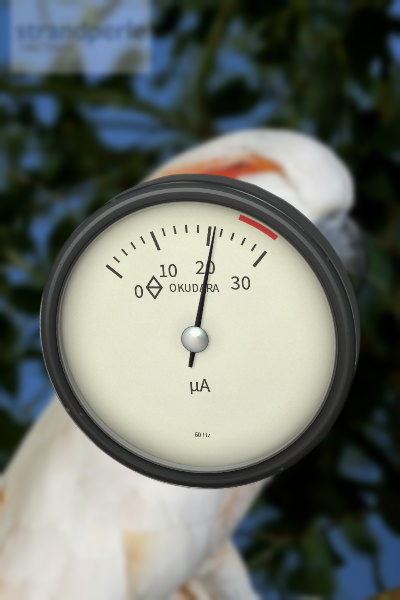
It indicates 21 µA
